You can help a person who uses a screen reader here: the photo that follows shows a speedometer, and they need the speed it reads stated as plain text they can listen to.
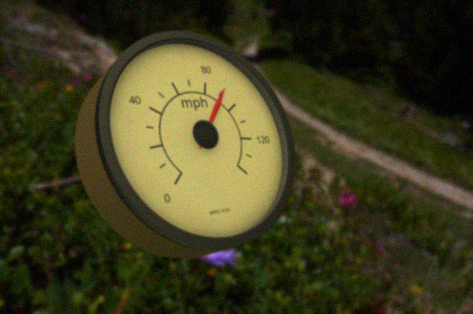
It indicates 90 mph
